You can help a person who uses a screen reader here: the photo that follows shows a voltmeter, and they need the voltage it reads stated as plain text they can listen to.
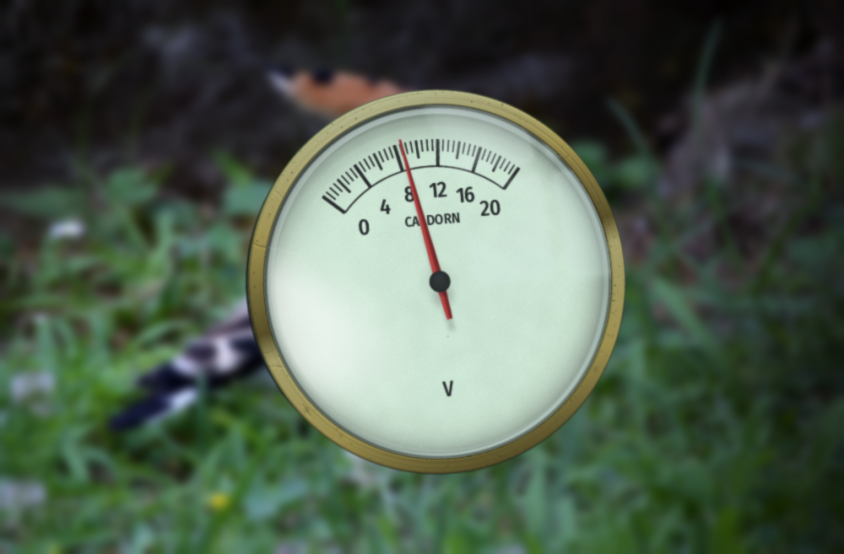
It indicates 8.5 V
